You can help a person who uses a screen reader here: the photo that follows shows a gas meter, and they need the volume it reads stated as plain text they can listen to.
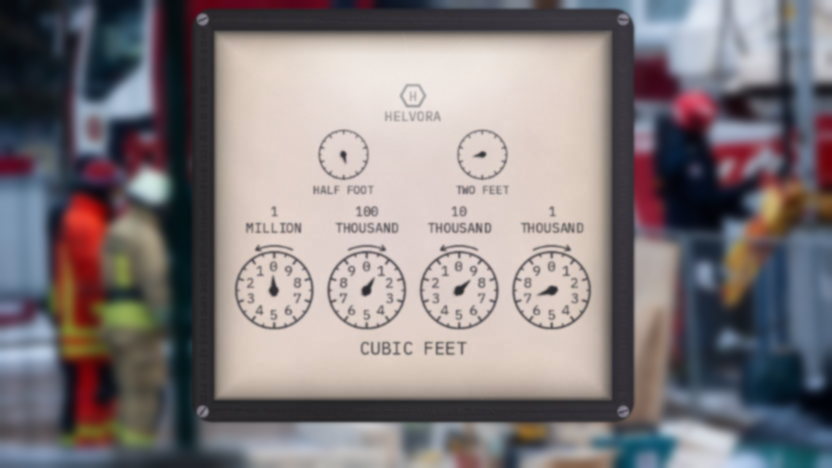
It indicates 8700 ft³
